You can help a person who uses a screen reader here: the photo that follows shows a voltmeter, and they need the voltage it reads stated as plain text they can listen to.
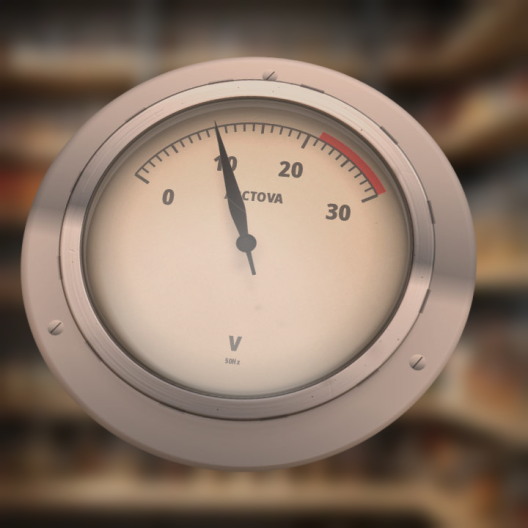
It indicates 10 V
